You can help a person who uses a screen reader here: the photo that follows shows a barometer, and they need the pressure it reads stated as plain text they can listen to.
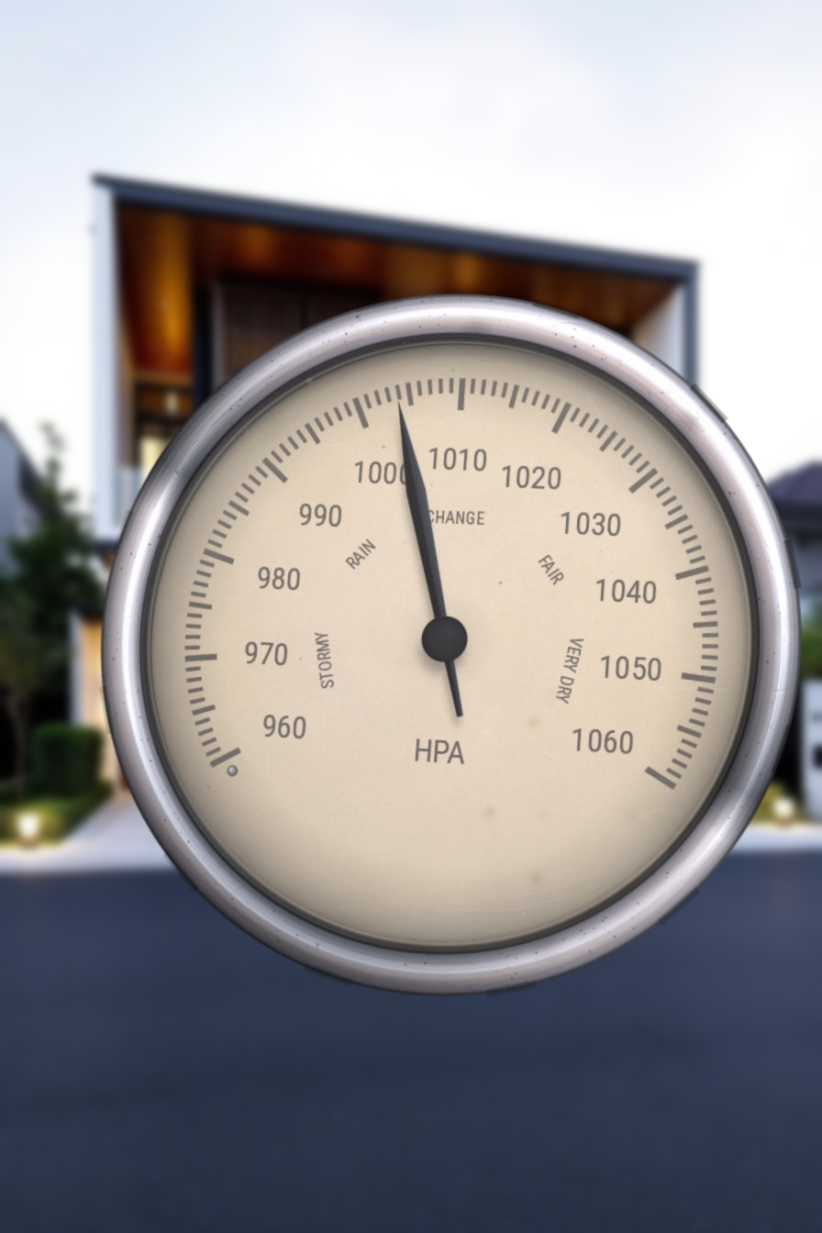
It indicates 1004 hPa
